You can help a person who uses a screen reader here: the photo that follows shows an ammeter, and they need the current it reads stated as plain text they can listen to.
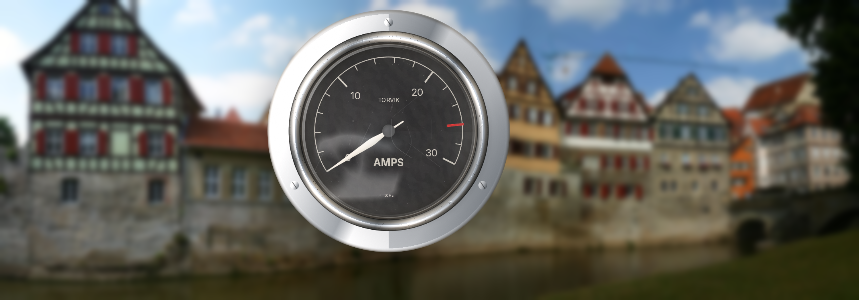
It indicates 0 A
